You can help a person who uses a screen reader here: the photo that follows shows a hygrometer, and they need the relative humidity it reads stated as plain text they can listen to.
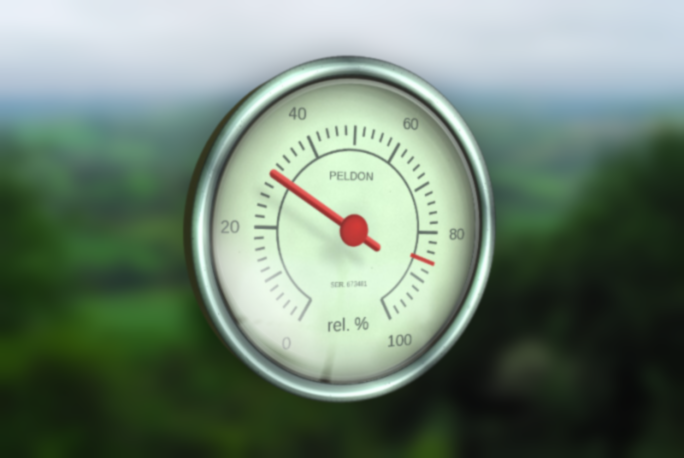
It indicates 30 %
